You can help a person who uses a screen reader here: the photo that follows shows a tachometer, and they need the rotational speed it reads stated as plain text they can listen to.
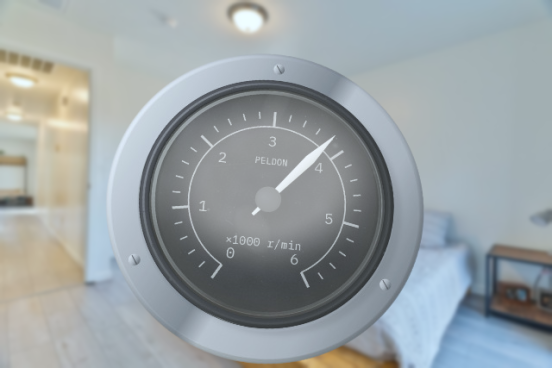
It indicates 3800 rpm
